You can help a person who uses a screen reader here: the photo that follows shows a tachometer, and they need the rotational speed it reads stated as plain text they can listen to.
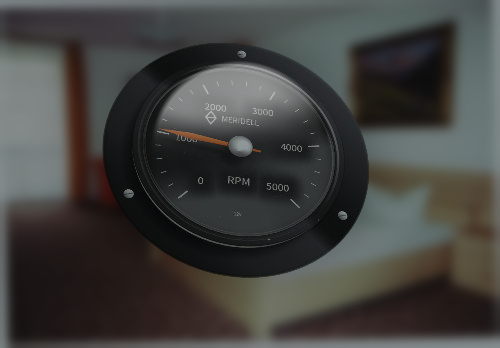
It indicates 1000 rpm
